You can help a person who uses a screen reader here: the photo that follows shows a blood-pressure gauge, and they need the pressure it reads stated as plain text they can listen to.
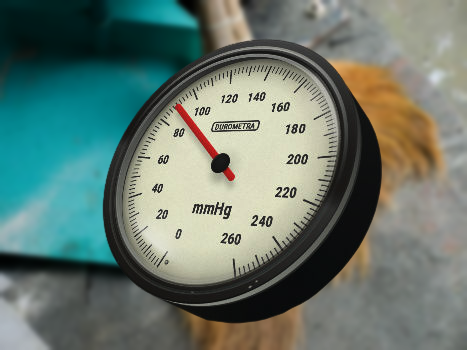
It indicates 90 mmHg
